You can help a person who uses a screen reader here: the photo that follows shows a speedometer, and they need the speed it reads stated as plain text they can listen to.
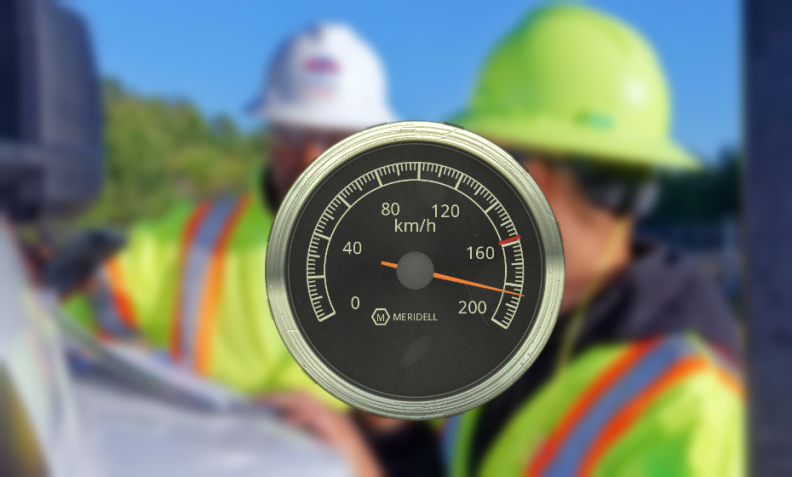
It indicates 184 km/h
